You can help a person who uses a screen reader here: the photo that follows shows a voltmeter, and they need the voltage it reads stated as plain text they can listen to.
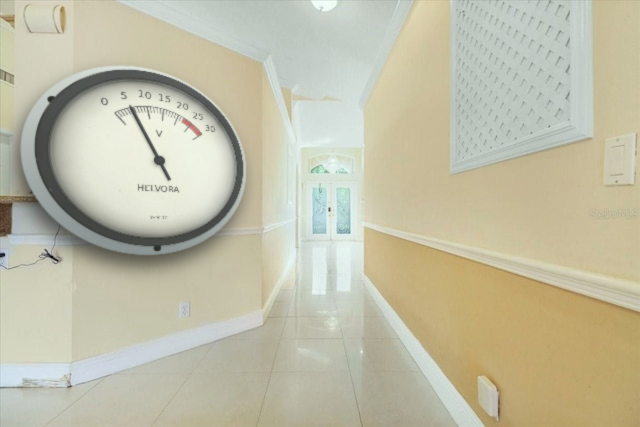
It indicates 5 V
